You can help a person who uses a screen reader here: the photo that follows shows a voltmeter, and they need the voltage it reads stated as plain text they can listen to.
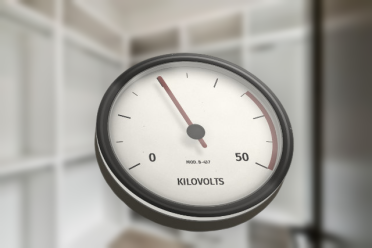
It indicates 20 kV
